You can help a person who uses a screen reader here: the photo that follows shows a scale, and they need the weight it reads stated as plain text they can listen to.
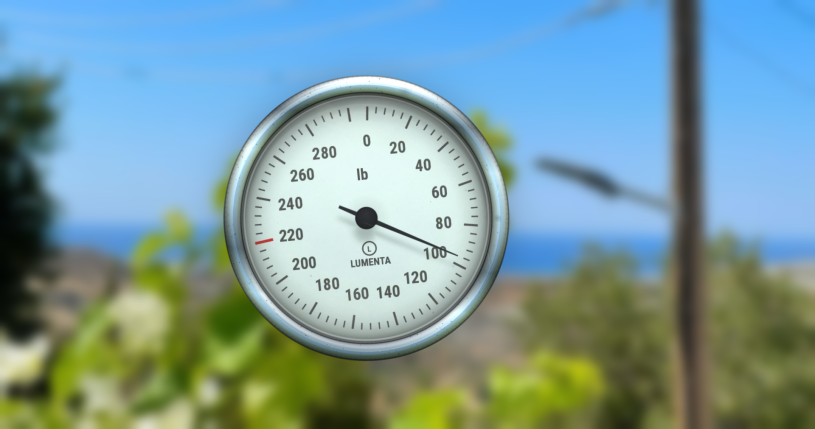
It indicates 96 lb
